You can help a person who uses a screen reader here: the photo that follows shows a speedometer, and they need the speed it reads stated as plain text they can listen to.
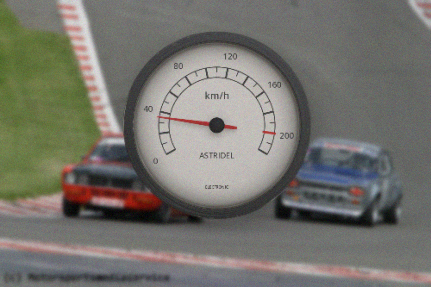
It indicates 35 km/h
